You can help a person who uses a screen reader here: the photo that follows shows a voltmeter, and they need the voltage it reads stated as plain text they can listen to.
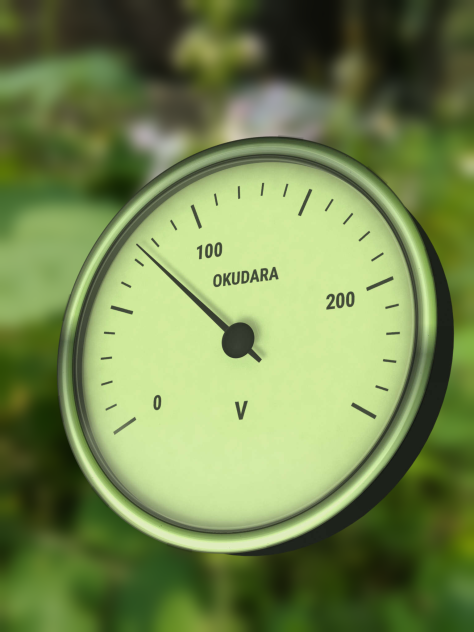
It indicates 75 V
